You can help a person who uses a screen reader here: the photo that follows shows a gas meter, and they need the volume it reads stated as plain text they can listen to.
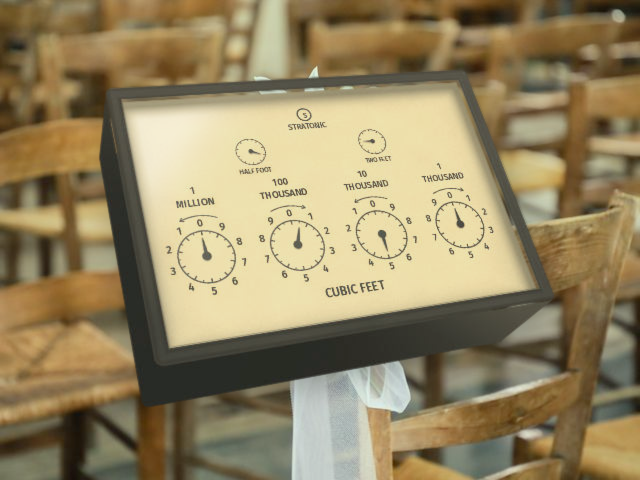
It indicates 5000 ft³
